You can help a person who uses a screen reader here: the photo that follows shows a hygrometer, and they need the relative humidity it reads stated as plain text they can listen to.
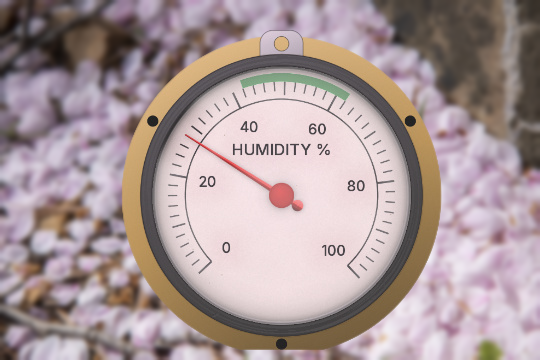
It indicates 28 %
